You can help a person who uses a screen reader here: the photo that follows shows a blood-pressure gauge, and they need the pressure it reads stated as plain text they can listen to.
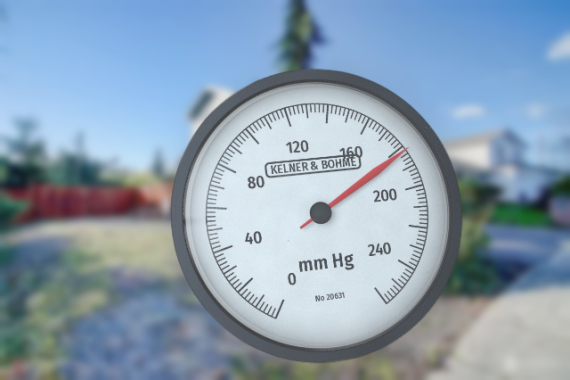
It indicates 182 mmHg
